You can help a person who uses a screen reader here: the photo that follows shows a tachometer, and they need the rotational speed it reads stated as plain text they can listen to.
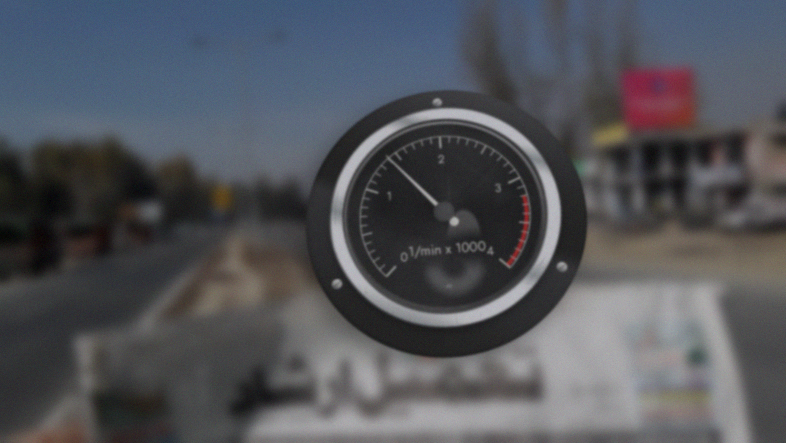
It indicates 1400 rpm
